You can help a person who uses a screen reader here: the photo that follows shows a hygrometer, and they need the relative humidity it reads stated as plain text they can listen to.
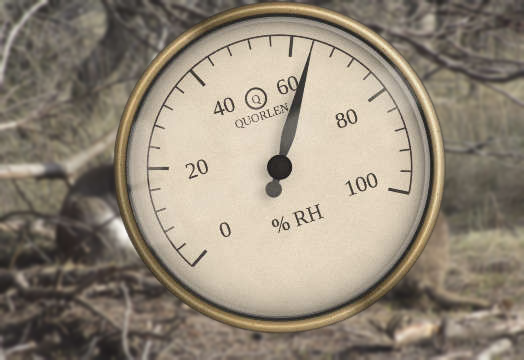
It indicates 64 %
